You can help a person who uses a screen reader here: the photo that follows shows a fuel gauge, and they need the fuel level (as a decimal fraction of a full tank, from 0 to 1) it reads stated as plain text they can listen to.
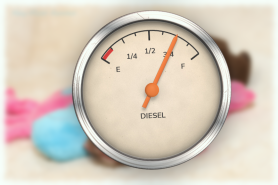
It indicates 0.75
